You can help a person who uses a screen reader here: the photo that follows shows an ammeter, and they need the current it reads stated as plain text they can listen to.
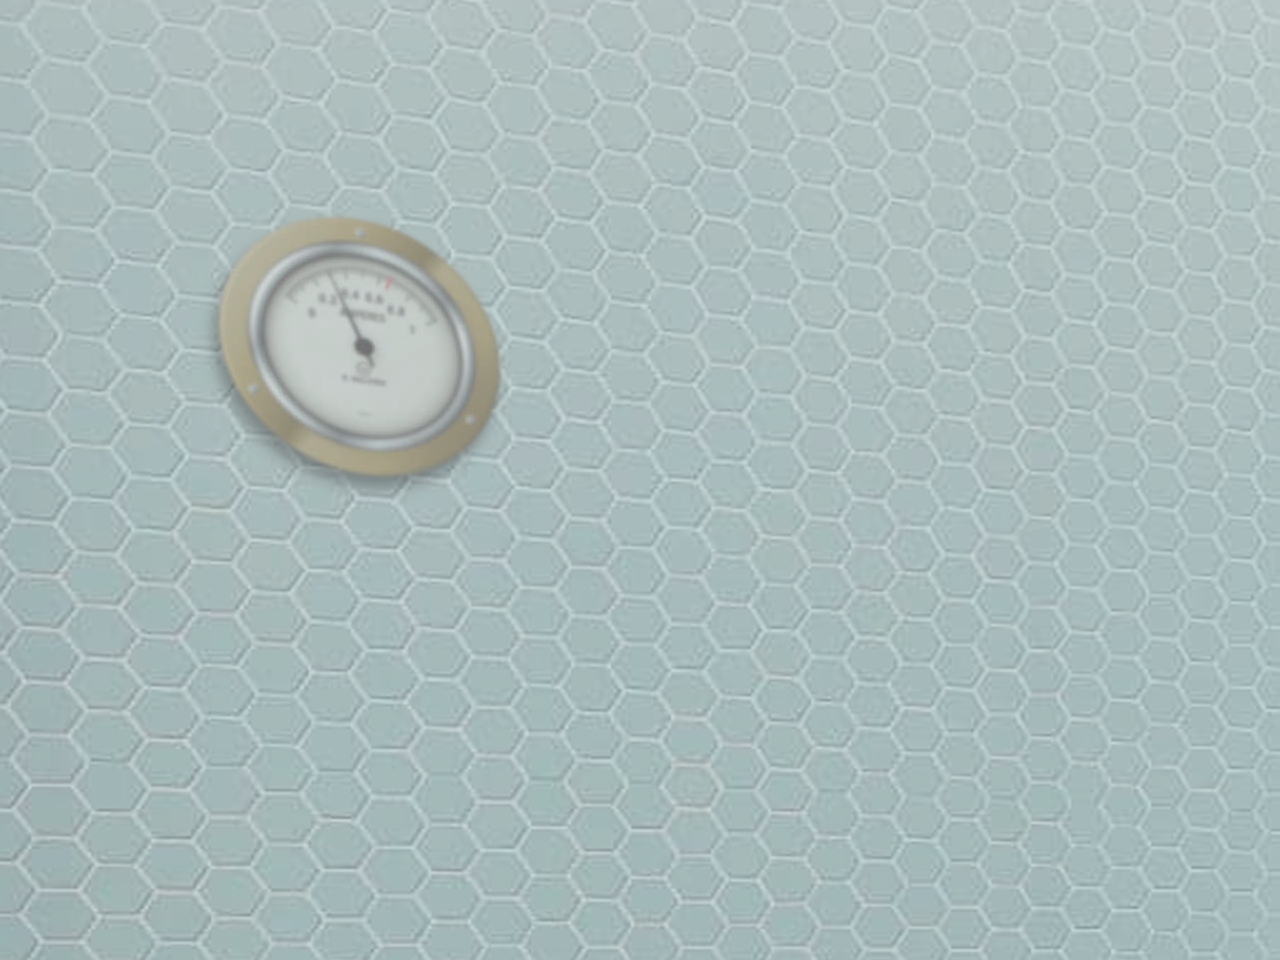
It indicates 0.3 A
